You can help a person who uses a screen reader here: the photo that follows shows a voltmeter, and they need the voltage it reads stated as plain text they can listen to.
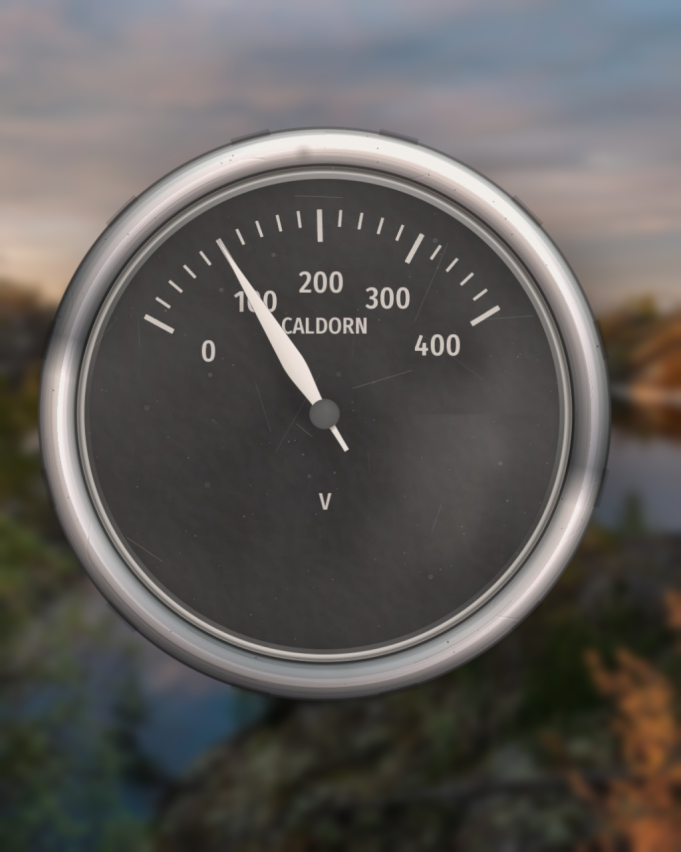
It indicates 100 V
